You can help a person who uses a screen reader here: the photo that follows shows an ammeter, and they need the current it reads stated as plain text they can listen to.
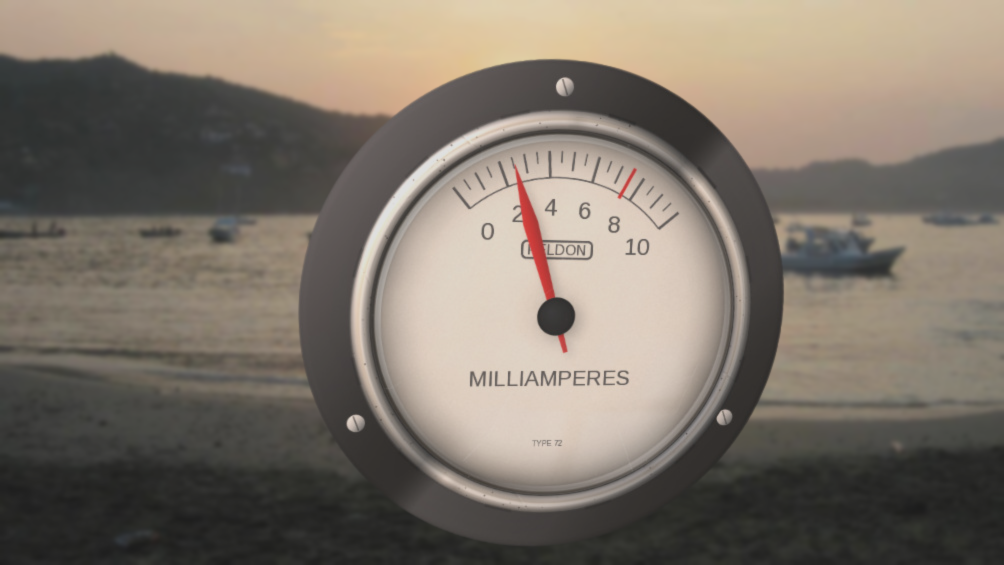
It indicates 2.5 mA
